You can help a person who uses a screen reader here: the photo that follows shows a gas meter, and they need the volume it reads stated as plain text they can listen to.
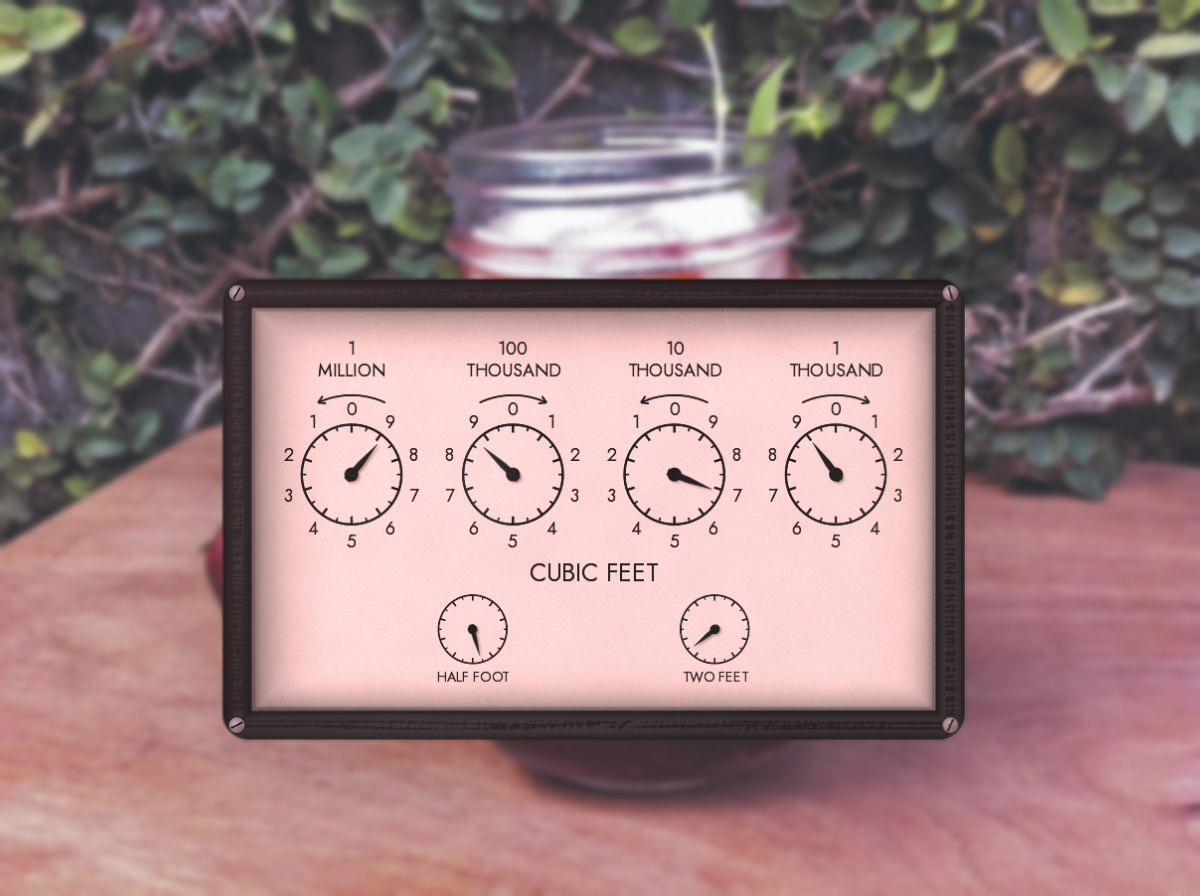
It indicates 886900 ft³
